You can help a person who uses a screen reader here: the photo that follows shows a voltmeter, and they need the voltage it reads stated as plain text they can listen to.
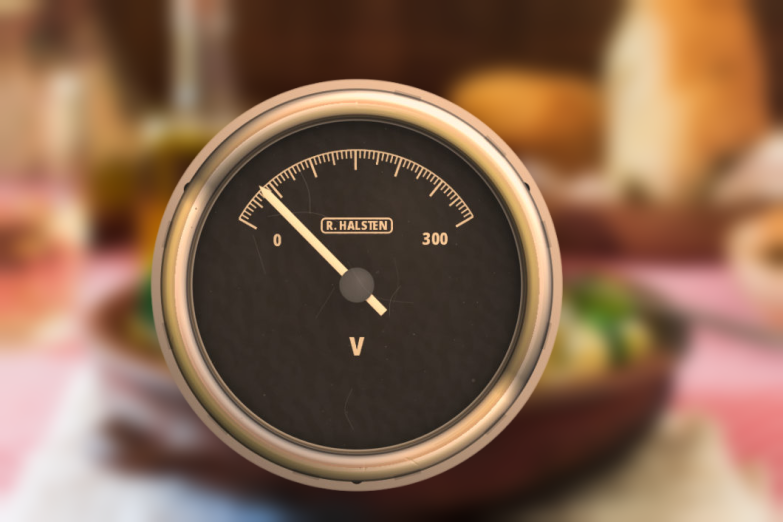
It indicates 40 V
